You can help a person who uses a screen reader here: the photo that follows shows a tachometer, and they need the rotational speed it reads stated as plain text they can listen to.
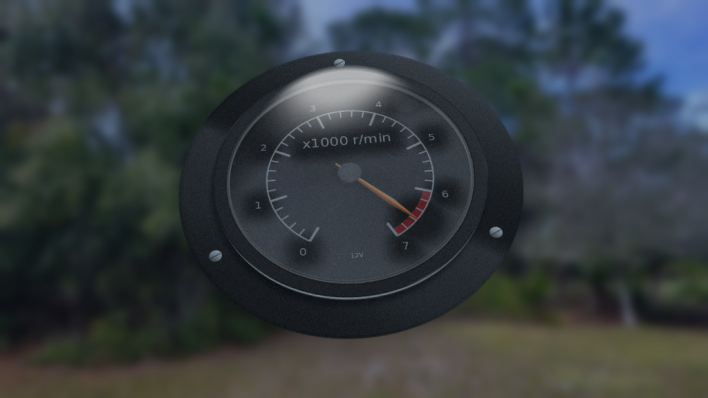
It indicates 6600 rpm
